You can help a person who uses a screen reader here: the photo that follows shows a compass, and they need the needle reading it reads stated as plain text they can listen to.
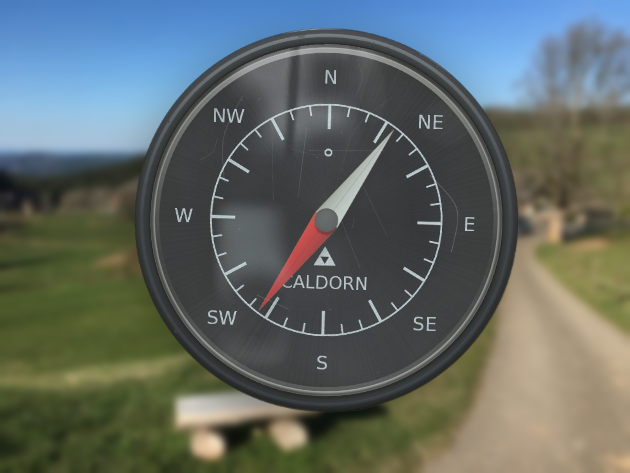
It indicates 215 °
